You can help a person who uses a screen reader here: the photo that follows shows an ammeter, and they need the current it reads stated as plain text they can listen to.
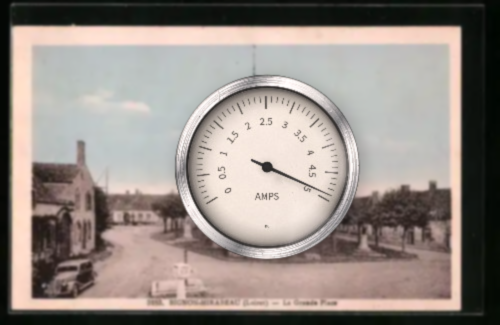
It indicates 4.9 A
